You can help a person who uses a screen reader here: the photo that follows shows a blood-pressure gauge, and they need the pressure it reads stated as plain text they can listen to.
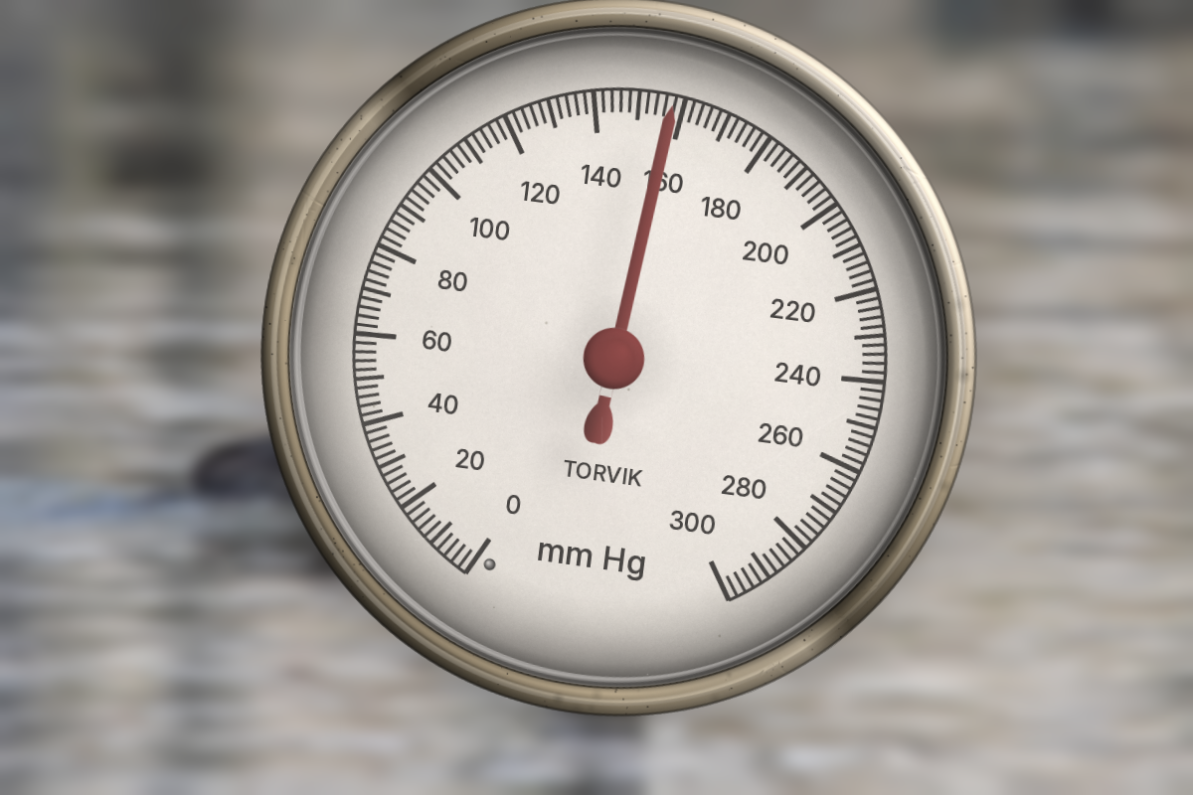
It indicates 158 mmHg
